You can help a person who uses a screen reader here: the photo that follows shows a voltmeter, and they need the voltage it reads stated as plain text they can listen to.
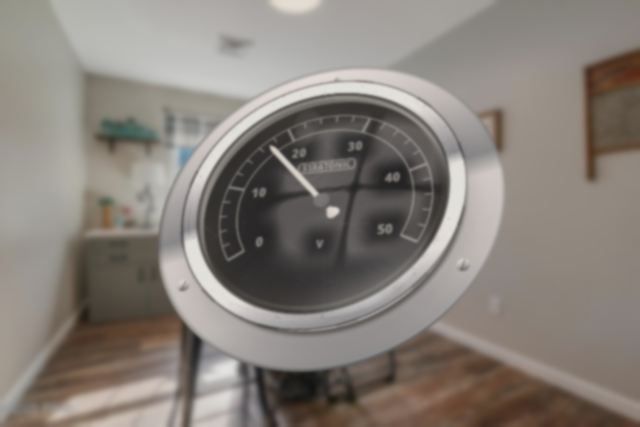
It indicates 17 V
